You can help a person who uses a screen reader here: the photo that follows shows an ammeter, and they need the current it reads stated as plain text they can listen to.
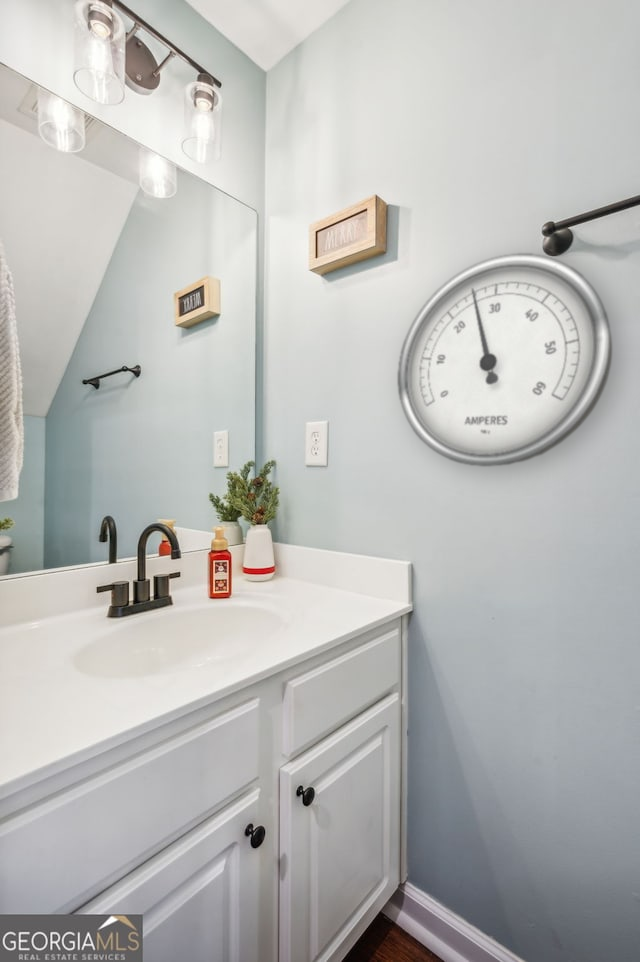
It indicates 26 A
